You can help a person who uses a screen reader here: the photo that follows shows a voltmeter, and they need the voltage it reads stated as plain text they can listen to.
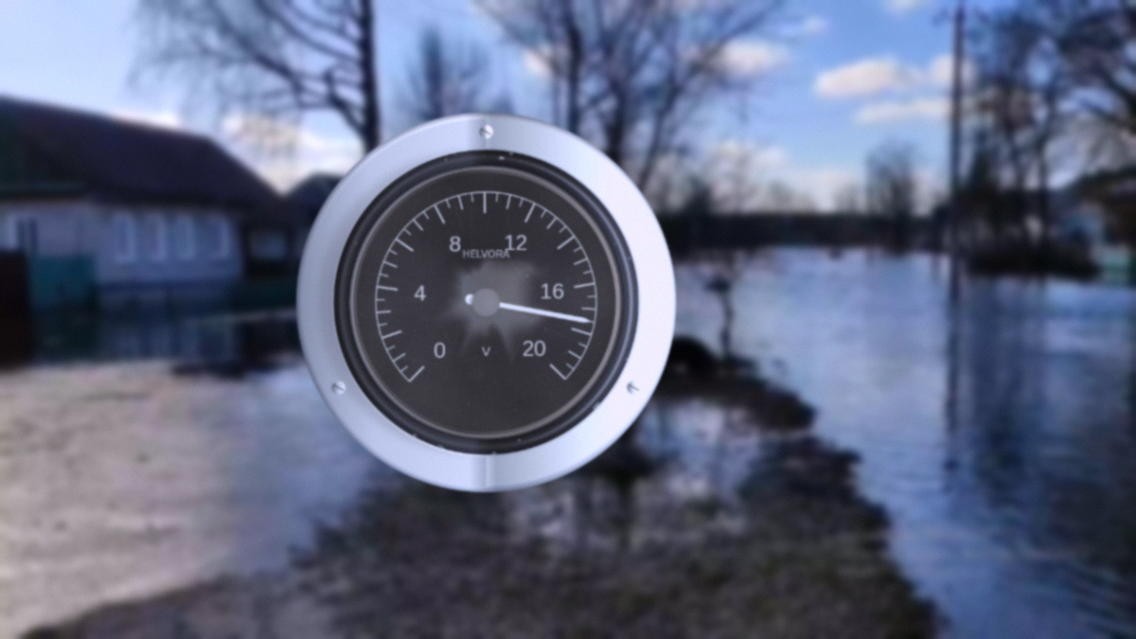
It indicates 17.5 V
